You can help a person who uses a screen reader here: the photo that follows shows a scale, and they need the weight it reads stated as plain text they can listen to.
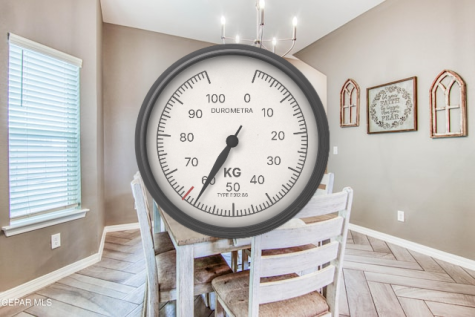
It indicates 60 kg
